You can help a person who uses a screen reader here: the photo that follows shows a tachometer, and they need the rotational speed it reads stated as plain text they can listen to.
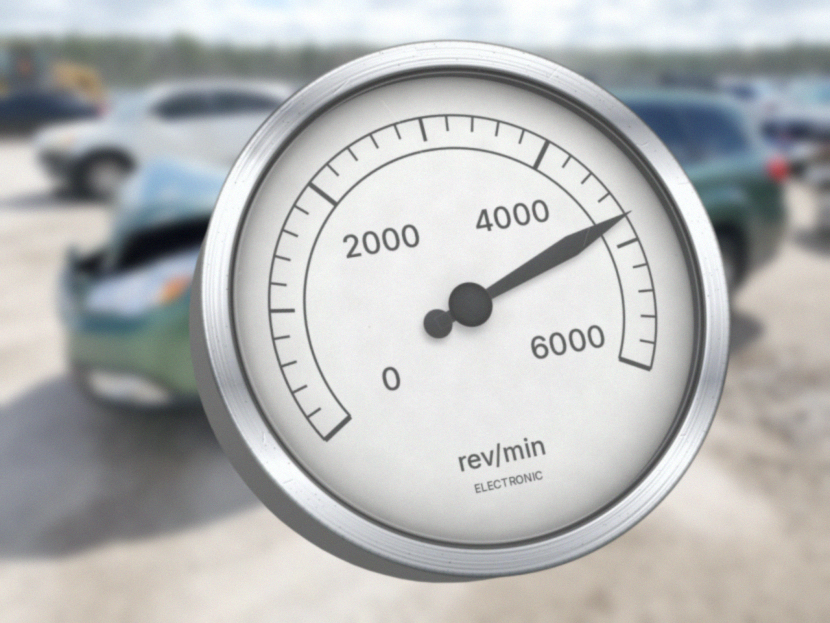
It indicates 4800 rpm
